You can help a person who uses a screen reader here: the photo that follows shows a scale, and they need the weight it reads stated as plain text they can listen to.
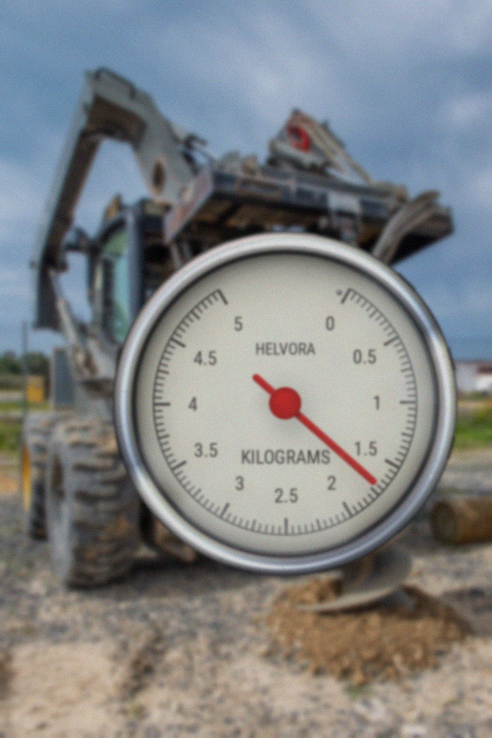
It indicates 1.7 kg
